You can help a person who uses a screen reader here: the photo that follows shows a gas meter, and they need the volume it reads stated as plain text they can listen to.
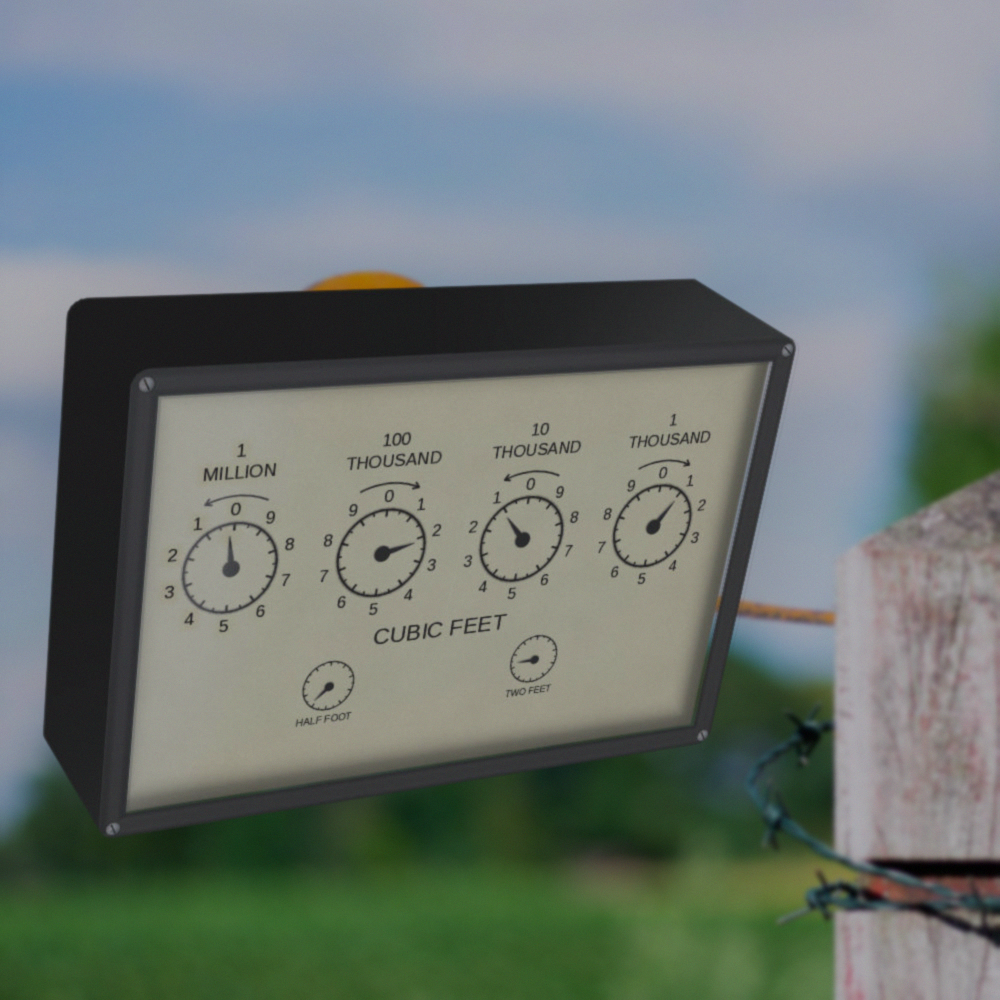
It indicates 21100 ft³
